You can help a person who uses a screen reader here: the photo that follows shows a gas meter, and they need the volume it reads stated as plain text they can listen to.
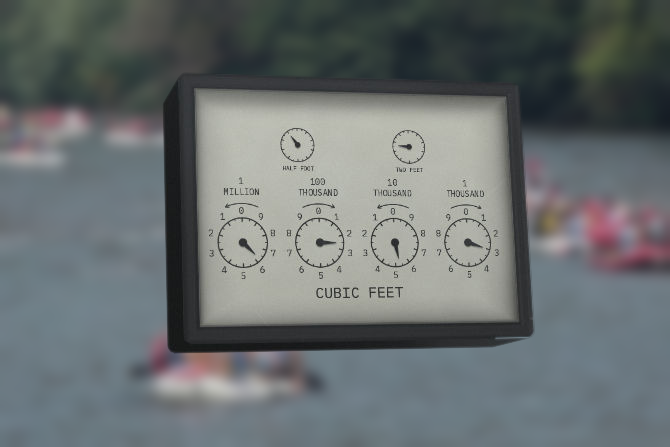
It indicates 625300 ft³
